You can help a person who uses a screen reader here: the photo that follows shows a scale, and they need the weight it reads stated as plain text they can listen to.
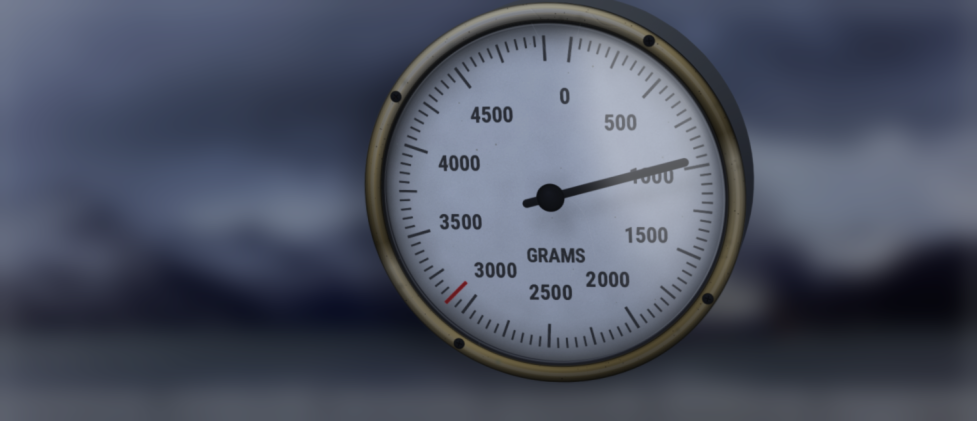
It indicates 950 g
